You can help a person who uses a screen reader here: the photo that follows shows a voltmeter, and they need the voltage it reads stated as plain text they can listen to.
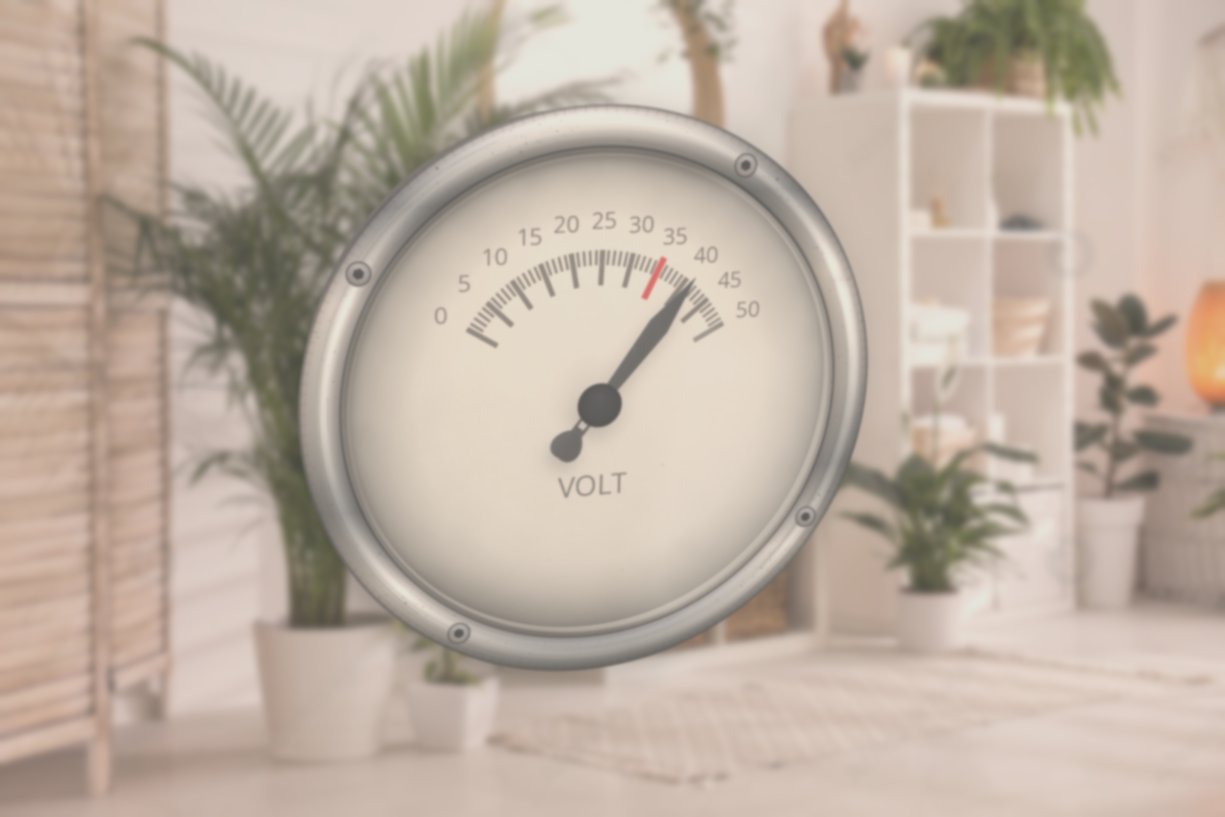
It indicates 40 V
